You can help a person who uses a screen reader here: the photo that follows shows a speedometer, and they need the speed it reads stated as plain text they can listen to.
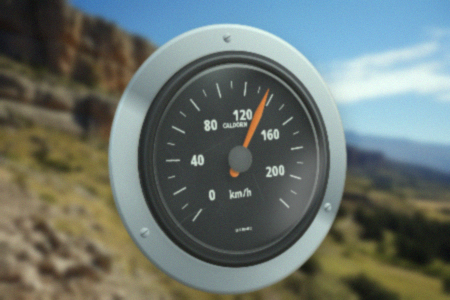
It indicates 135 km/h
